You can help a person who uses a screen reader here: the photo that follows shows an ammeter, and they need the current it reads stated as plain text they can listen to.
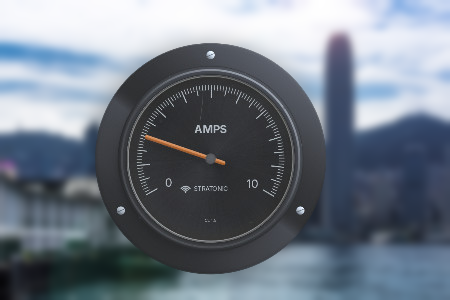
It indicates 2 A
